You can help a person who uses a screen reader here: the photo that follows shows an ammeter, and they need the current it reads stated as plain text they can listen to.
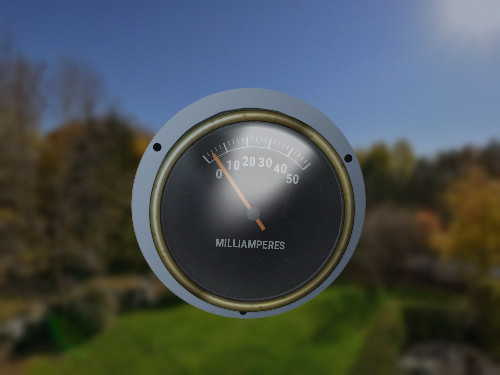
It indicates 4 mA
